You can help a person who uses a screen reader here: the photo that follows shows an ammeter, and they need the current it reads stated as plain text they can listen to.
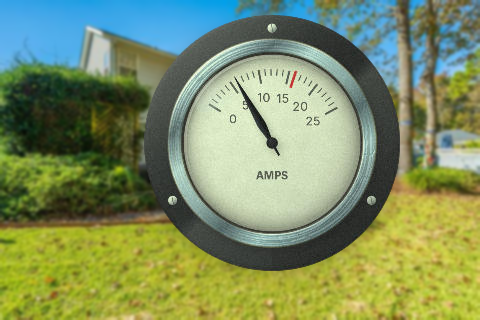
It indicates 6 A
